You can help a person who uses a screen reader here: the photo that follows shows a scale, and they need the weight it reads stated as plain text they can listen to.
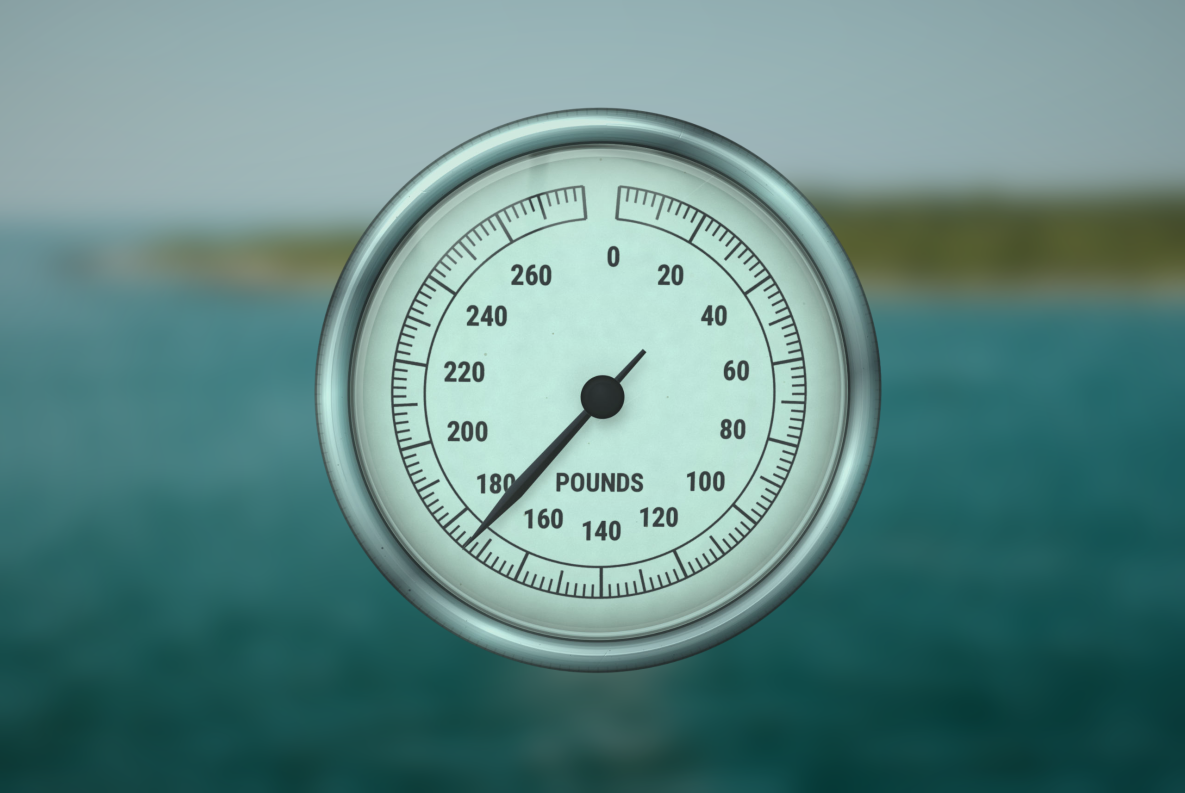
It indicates 174 lb
